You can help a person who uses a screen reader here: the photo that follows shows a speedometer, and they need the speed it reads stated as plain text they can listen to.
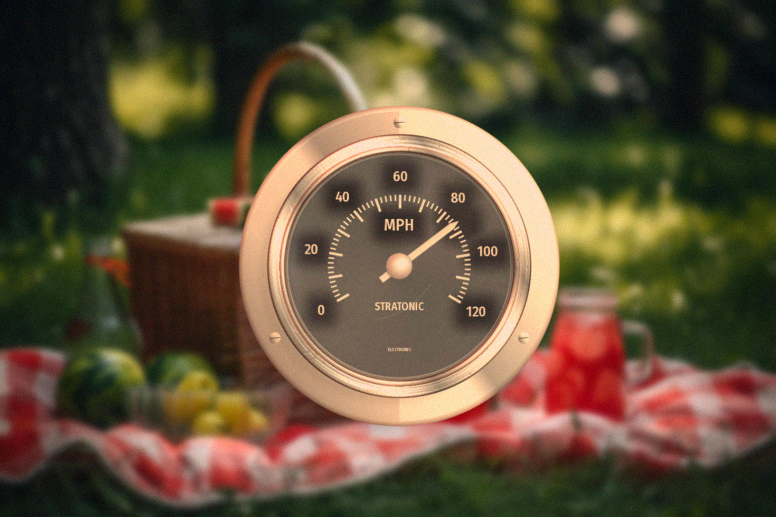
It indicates 86 mph
